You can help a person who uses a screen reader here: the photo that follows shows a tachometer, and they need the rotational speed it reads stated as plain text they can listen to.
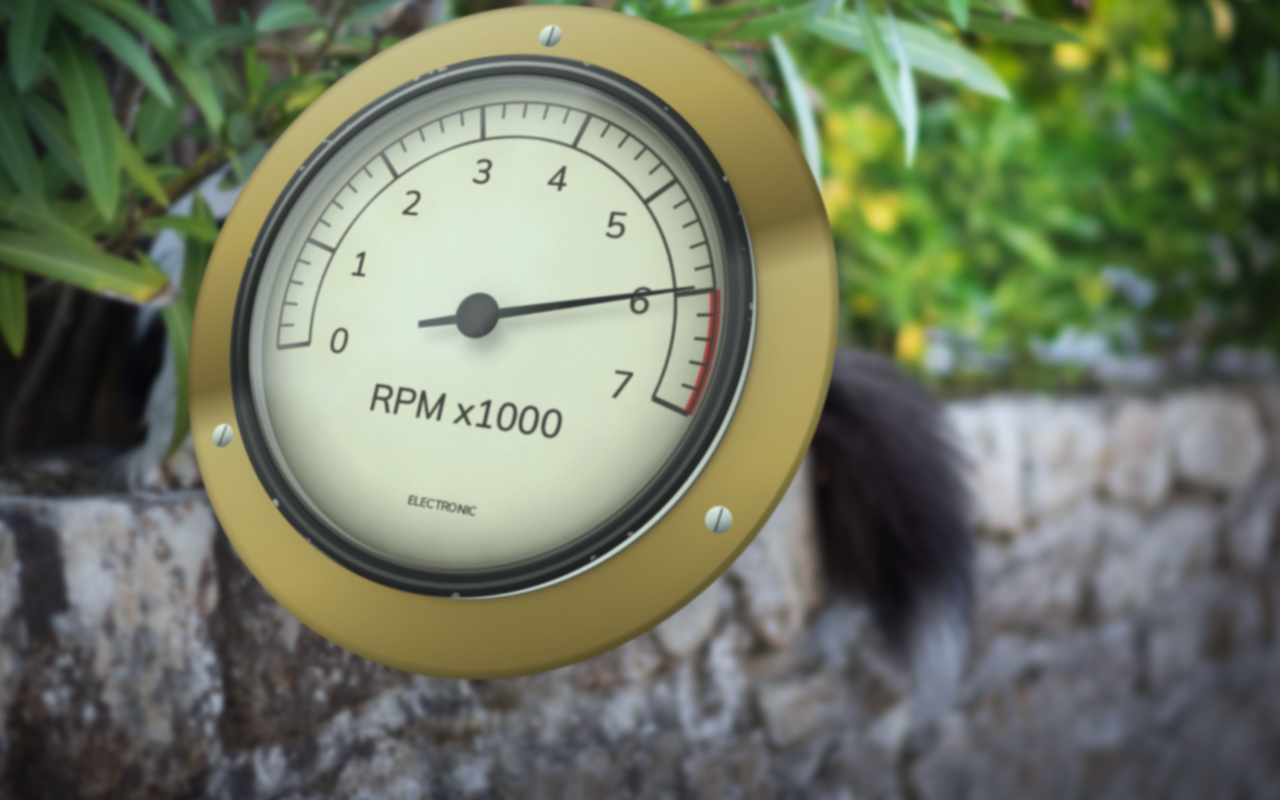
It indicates 6000 rpm
